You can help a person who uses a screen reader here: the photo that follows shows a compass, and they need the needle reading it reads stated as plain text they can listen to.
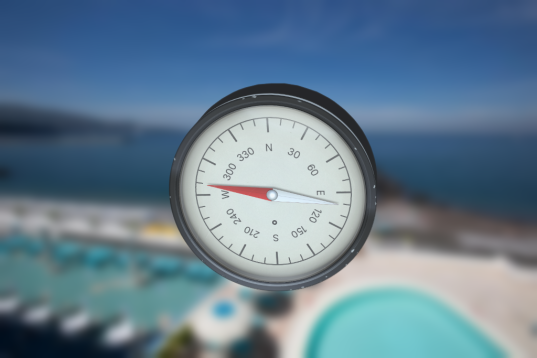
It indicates 280 °
